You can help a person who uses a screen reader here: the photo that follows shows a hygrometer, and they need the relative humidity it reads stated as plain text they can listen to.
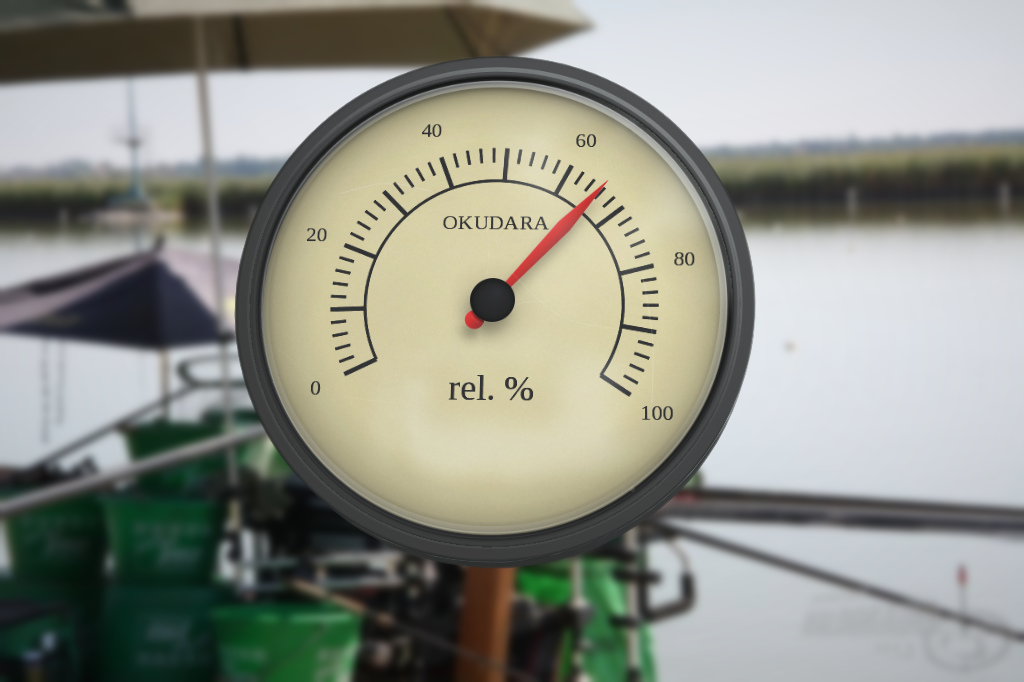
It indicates 66 %
